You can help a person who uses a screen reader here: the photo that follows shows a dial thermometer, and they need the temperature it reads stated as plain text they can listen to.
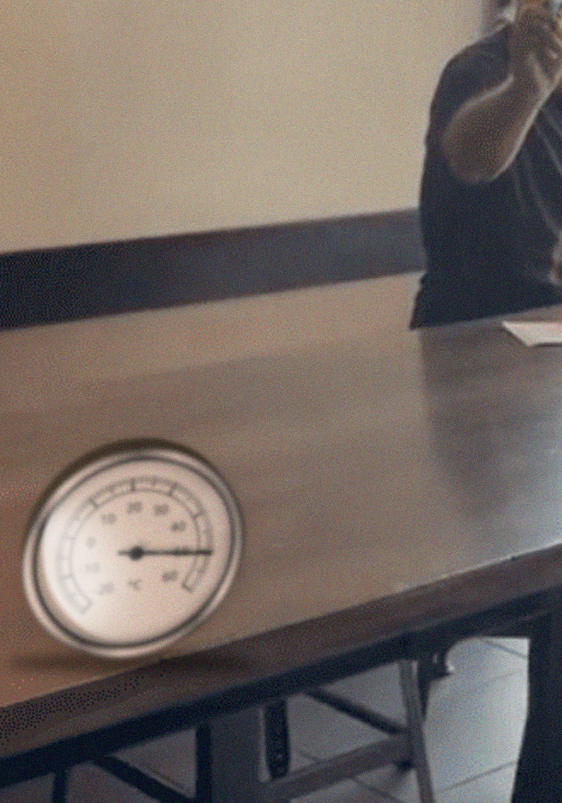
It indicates 50 °C
